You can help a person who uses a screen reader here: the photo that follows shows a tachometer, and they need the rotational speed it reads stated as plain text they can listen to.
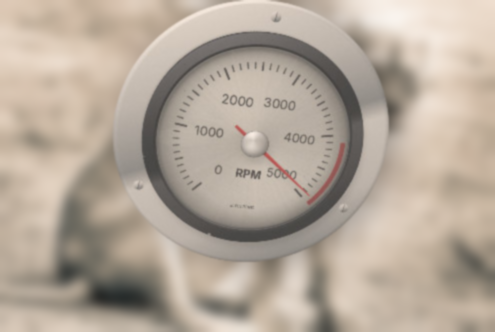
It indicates 4900 rpm
